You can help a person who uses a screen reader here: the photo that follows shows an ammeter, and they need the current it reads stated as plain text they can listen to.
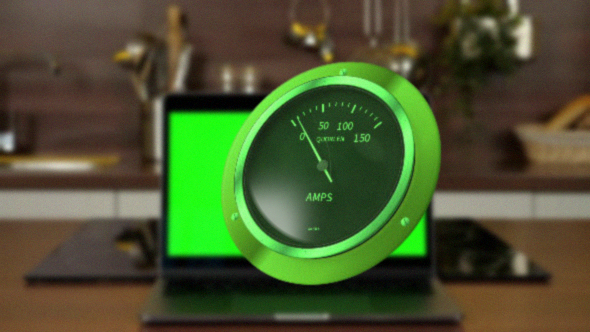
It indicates 10 A
